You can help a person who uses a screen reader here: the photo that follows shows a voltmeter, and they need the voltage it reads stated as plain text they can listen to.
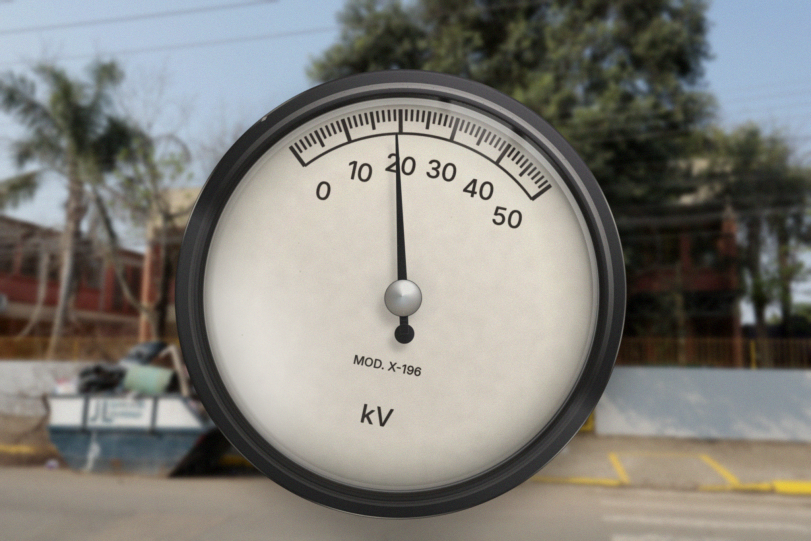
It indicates 19 kV
